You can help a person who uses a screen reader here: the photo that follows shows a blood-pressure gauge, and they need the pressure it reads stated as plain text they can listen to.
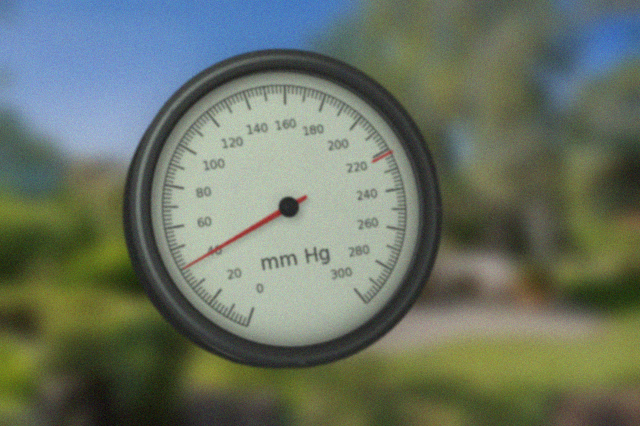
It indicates 40 mmHg
